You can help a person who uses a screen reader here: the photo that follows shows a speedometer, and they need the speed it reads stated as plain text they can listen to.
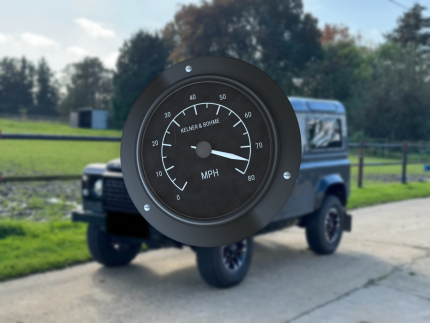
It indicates 75 mph
